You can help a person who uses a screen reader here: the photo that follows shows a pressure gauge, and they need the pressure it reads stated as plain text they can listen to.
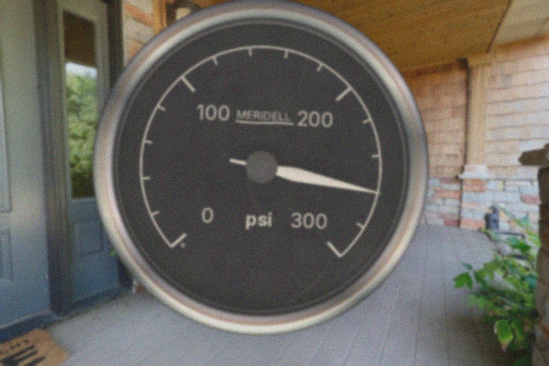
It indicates 260 psi
